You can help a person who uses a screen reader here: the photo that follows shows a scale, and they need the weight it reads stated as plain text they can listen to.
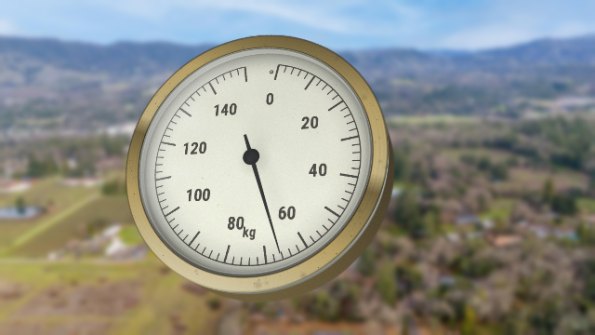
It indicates 66 kg
